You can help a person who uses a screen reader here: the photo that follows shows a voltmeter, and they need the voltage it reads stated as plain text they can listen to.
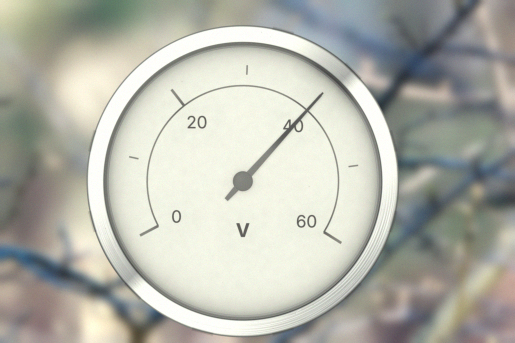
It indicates 40 V
